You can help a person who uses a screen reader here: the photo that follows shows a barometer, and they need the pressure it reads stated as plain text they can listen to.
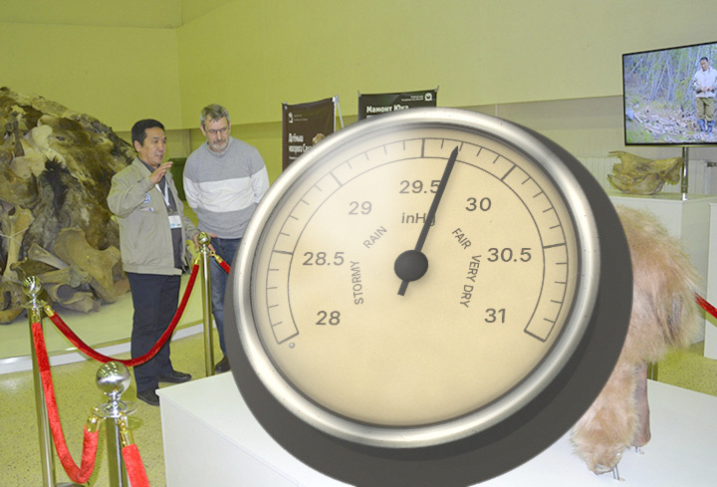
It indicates 29.7 inHg
